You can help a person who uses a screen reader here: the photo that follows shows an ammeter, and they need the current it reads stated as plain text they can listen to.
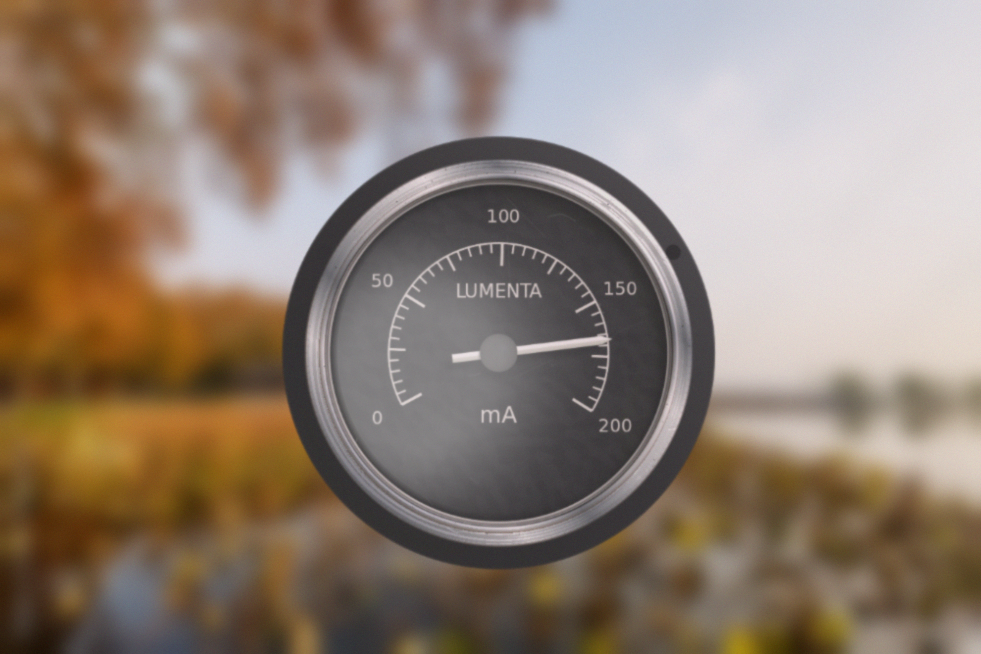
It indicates 167.5 mA
